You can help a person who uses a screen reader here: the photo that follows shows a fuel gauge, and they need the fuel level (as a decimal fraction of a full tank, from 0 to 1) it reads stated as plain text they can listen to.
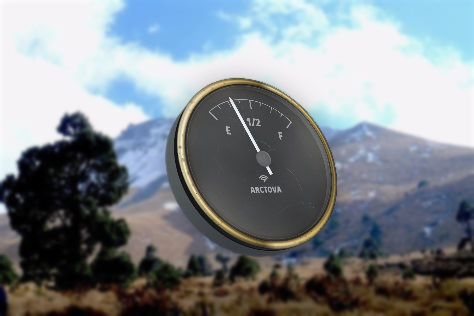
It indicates 0.25
